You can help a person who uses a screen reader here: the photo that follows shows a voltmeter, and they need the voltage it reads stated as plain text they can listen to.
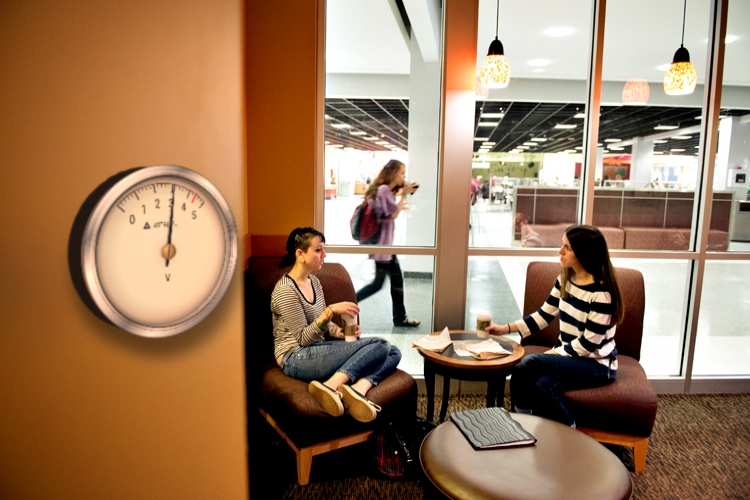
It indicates 3 V
